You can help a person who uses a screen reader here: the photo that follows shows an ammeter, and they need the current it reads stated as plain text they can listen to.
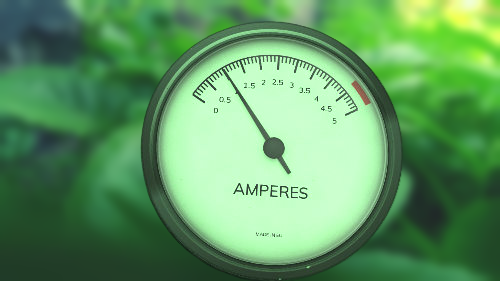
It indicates 1 A
